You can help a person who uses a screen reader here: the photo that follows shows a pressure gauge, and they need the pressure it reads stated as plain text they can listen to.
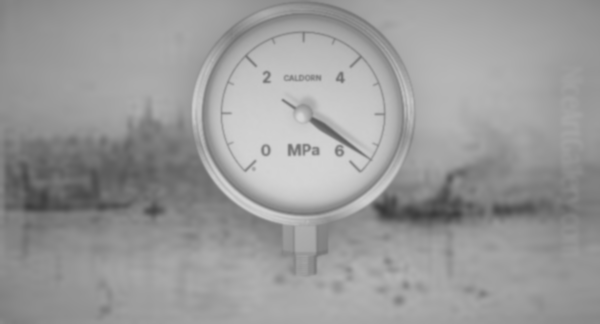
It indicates 5.75 MPa
